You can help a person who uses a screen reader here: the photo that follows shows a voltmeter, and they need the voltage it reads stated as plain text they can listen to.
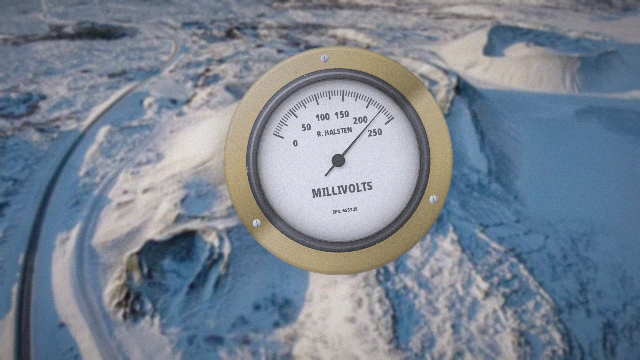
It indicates 225 mV
